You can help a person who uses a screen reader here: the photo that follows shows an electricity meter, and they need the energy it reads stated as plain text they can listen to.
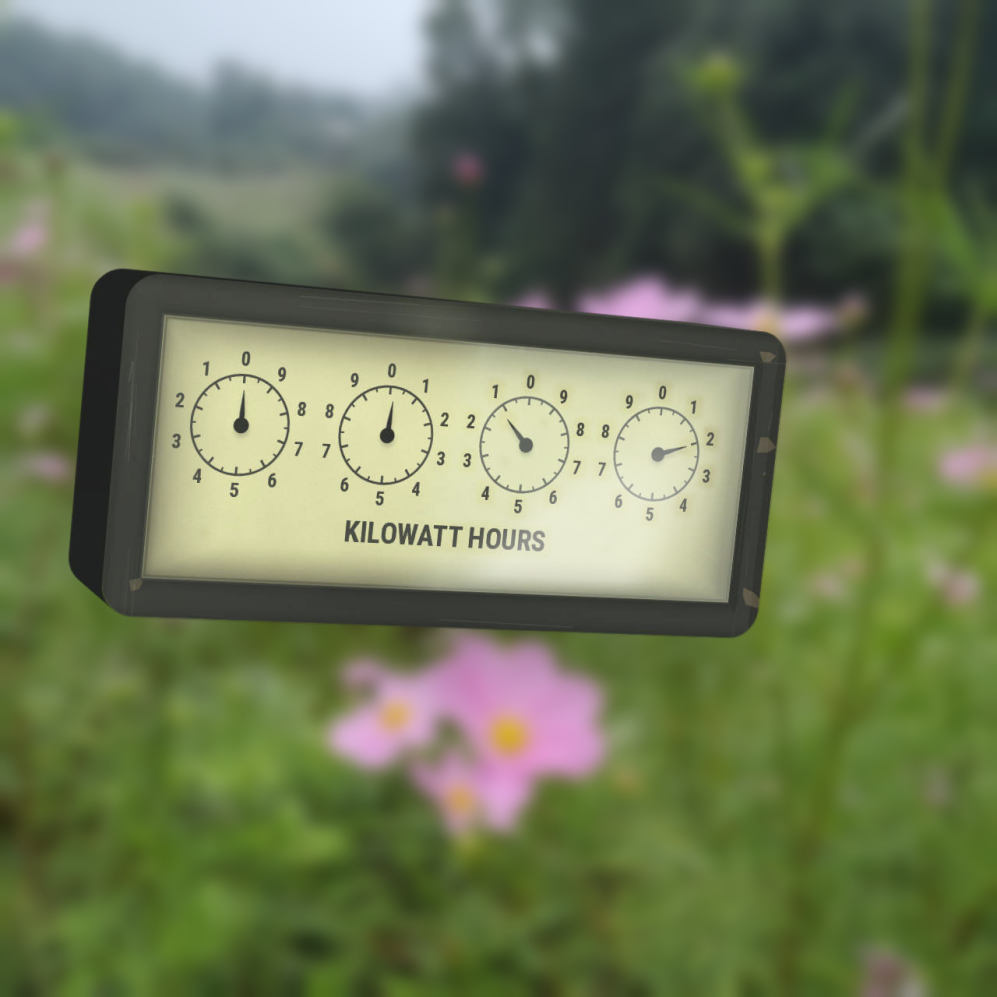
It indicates 12 kWh
